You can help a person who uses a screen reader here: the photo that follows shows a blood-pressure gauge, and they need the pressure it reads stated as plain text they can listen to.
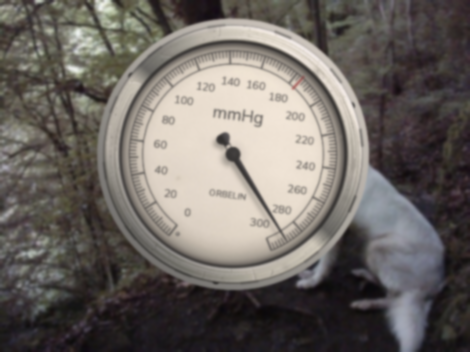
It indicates 290 mmHg
